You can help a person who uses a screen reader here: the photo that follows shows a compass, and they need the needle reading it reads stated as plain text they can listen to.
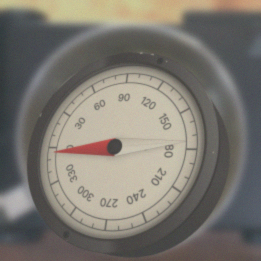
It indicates 355 °
